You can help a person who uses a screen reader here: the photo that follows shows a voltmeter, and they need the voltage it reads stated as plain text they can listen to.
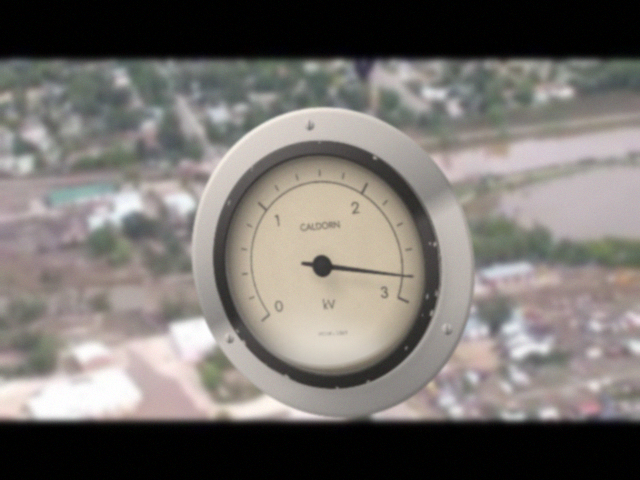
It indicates 2.8 kV
